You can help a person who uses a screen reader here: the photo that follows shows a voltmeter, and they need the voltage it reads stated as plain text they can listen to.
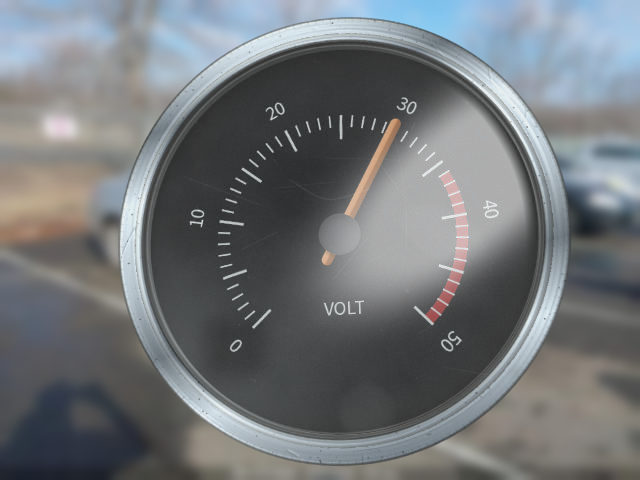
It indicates 30 V
